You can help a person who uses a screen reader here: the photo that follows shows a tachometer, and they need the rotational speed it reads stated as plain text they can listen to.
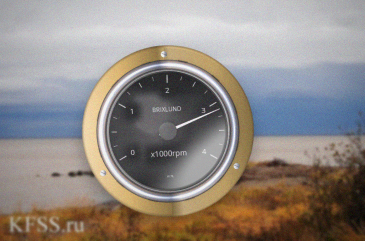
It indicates 3125 rpm
